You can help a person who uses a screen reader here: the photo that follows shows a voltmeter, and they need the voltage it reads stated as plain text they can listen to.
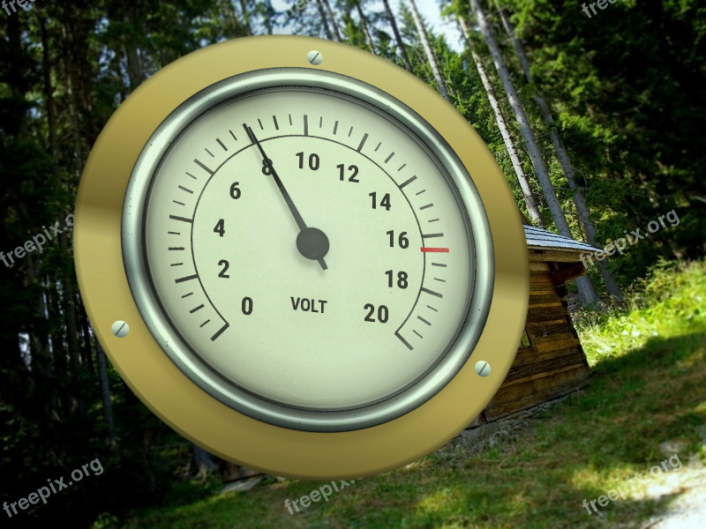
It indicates 8 V
